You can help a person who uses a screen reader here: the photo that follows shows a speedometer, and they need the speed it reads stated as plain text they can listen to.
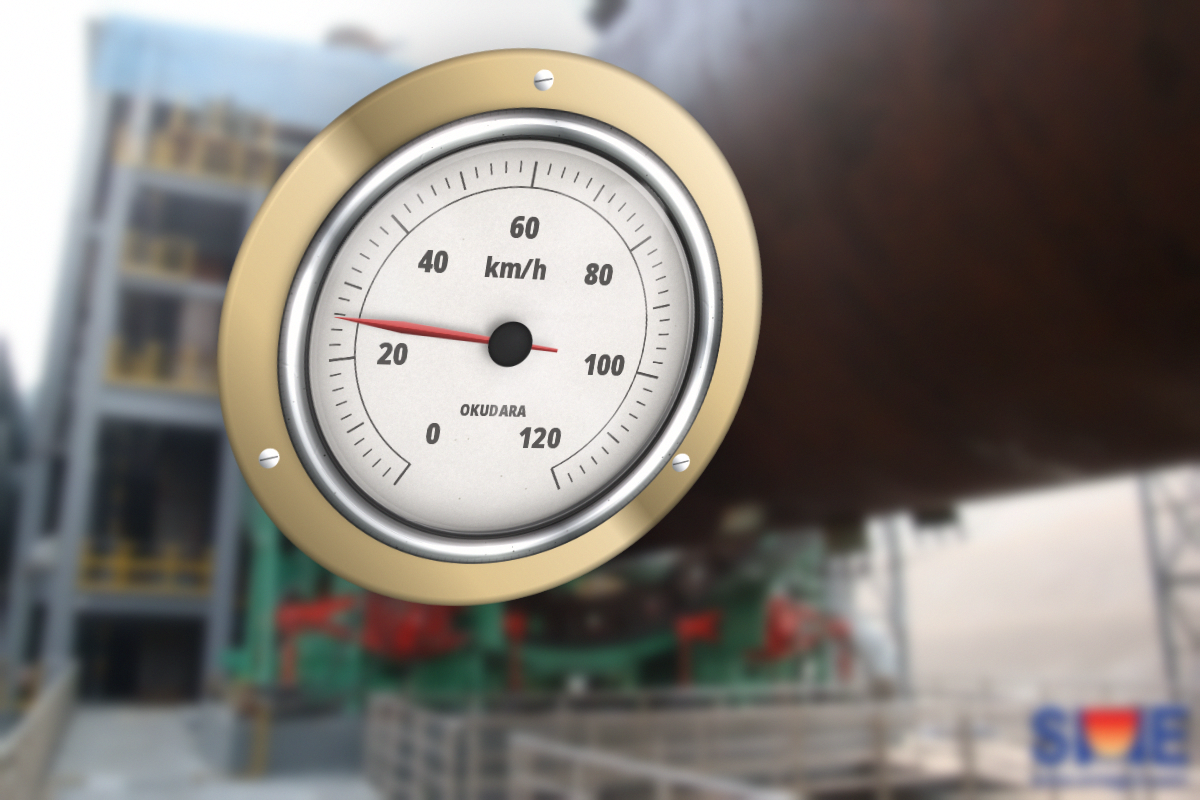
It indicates 26 km/h
